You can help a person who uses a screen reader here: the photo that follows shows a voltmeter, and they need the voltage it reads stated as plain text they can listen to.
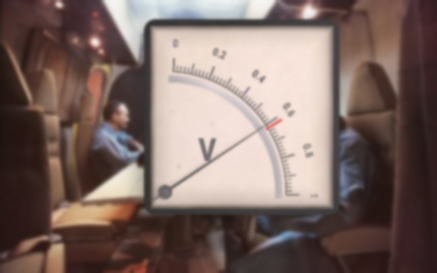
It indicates 0.6 V
